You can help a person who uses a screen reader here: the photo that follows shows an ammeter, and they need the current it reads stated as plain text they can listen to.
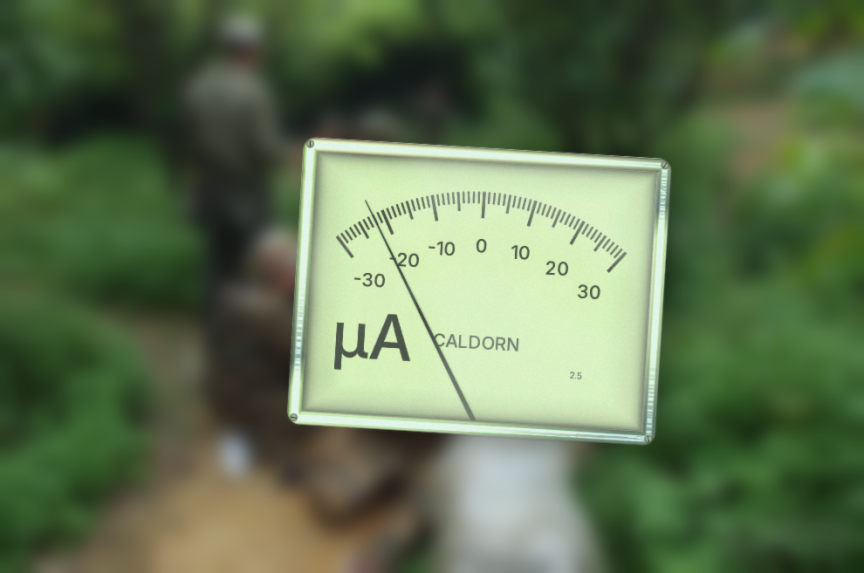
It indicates -22 µA
